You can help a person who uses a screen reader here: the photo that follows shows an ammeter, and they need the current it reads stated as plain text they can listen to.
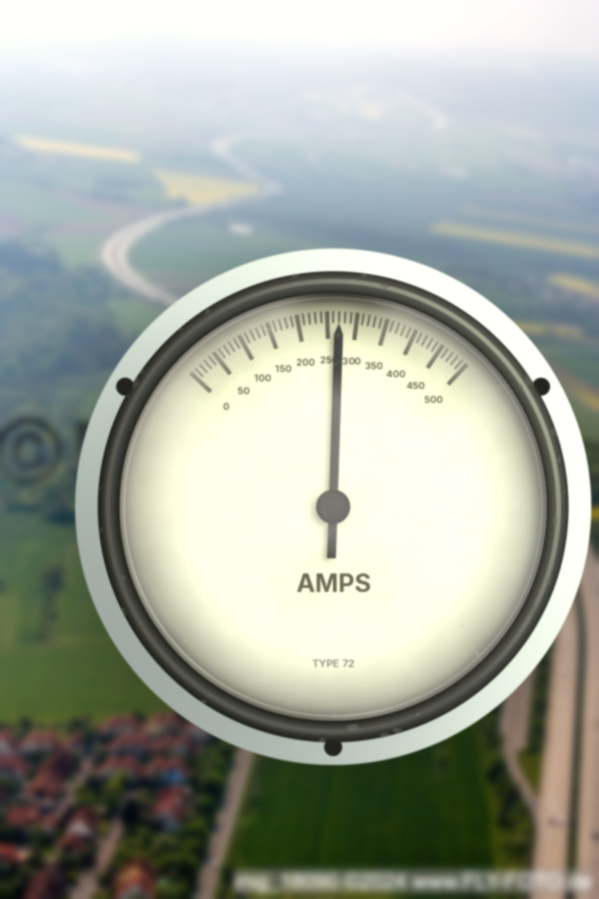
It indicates 270 A
